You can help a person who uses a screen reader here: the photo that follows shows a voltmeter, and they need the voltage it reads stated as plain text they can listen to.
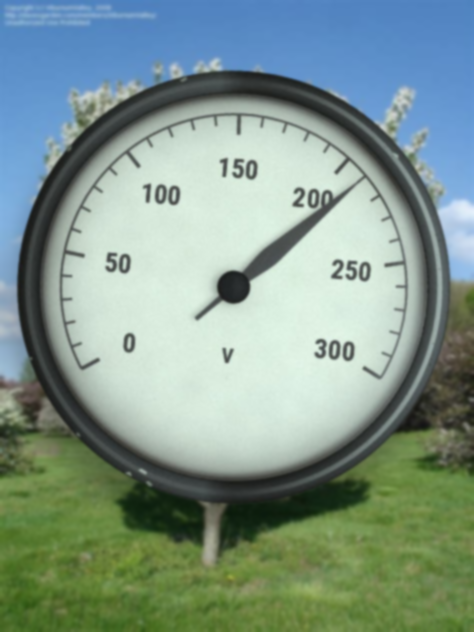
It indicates 210 V
